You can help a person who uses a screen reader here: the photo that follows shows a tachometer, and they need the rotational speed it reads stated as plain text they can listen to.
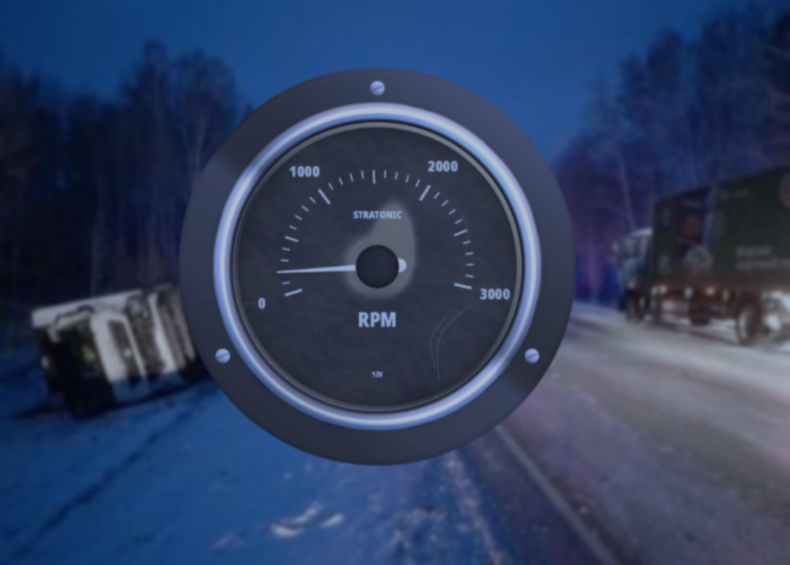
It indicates 200 rpm
